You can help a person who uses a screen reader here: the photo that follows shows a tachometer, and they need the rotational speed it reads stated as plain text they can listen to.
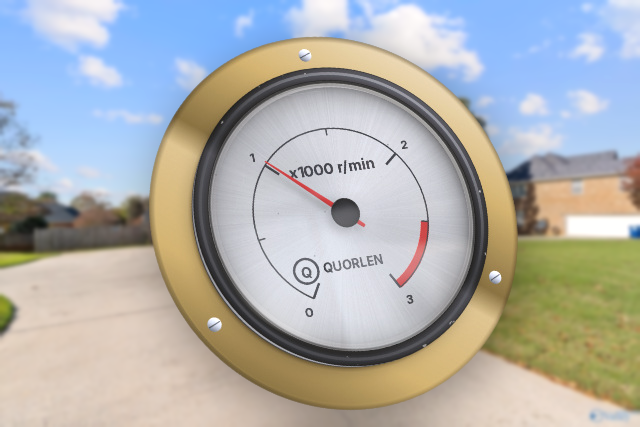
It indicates 1000 rpm
